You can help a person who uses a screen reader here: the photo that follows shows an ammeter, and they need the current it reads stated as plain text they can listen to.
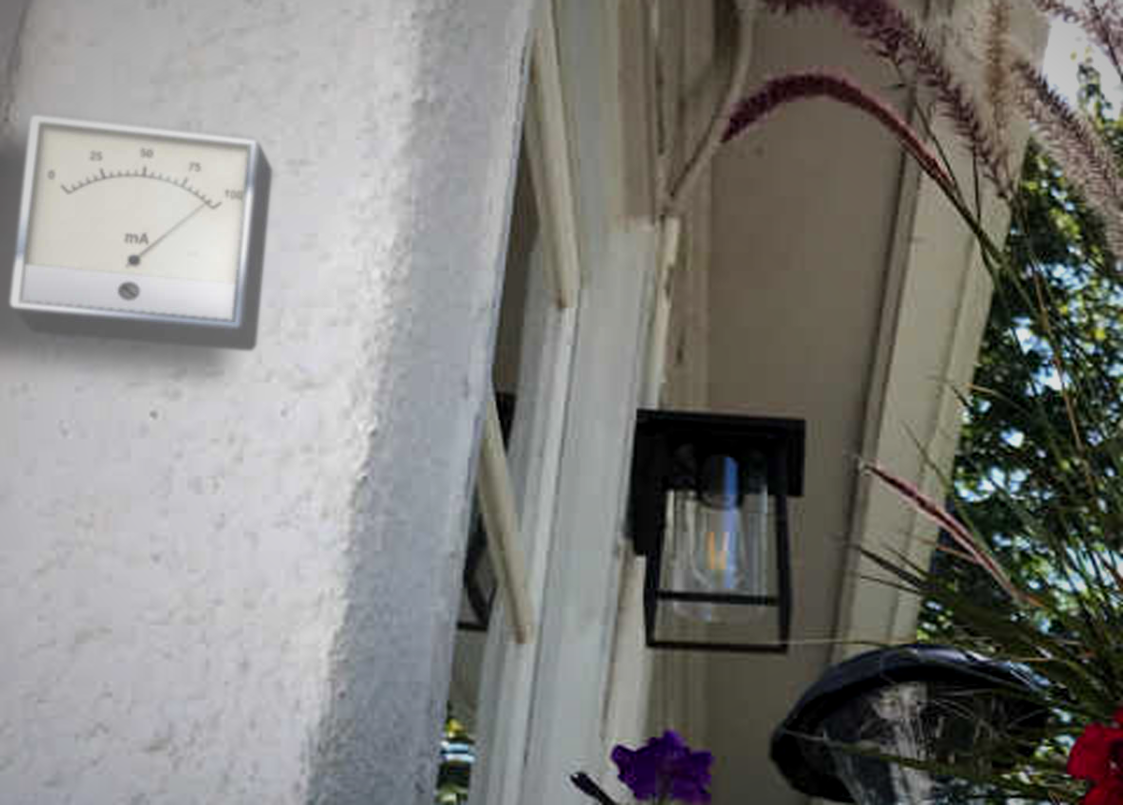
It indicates 95 mA
